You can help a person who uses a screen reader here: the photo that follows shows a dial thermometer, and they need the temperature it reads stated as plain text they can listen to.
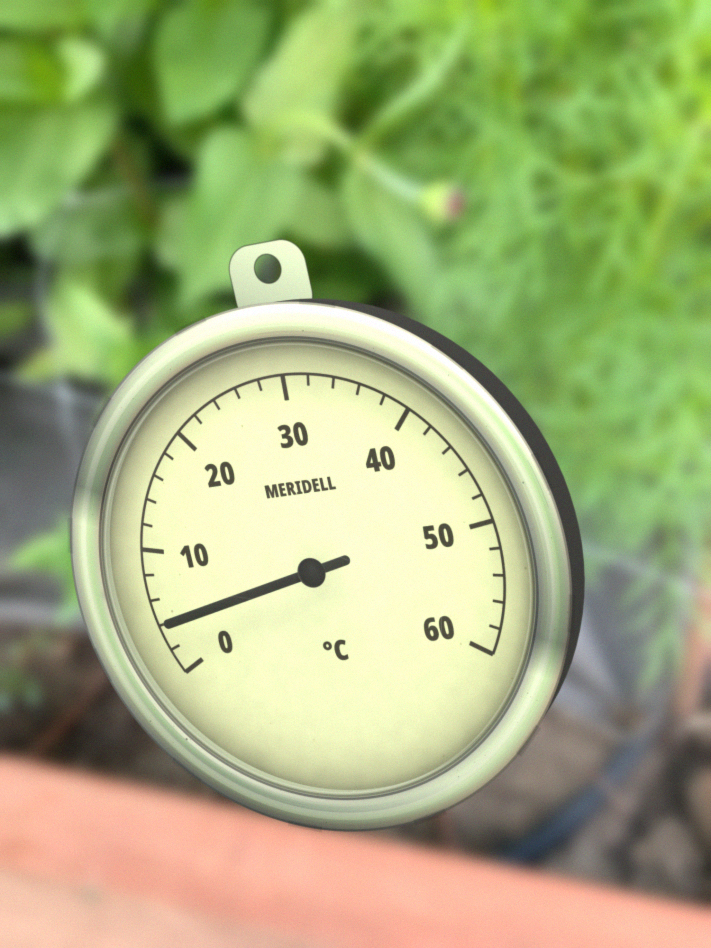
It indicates 4 °C
